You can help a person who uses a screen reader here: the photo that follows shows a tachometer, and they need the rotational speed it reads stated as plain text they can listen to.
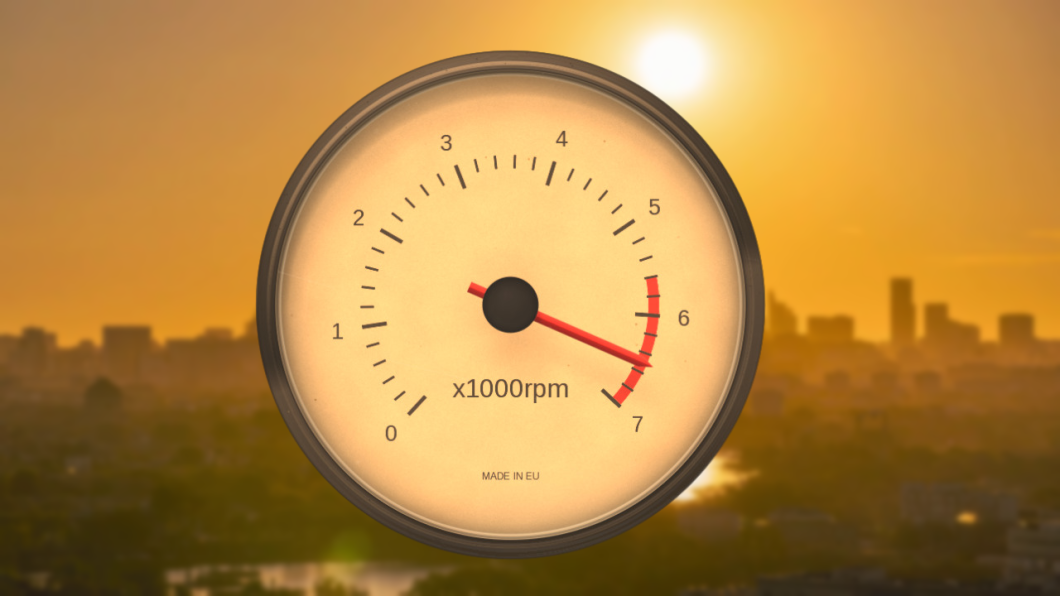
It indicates 6500 rpm
